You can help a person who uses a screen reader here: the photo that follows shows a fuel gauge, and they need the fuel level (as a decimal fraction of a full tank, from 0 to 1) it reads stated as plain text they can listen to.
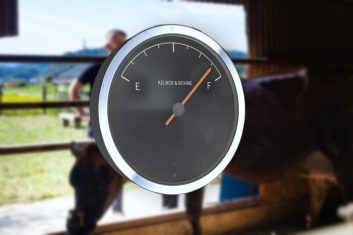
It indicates 0.875
